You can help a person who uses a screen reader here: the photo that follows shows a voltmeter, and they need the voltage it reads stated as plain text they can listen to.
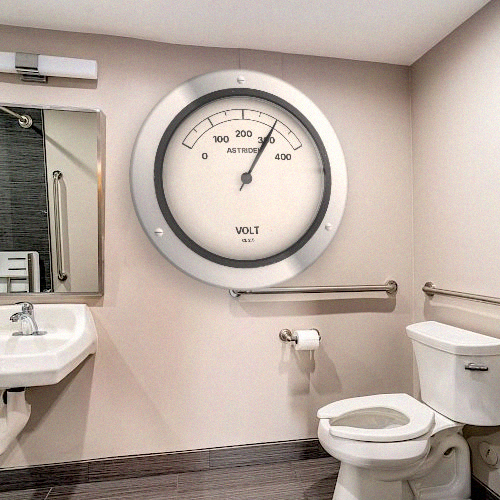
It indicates 300 V
